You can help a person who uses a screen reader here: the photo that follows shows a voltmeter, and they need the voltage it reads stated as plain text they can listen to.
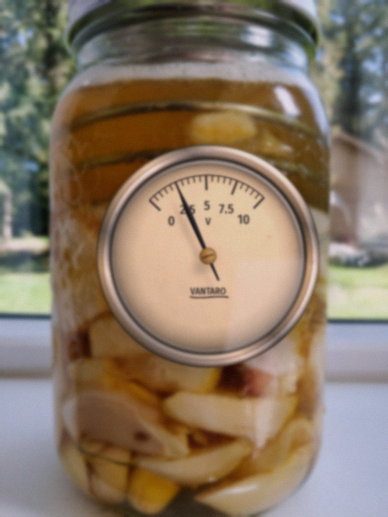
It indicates 2.5 V
